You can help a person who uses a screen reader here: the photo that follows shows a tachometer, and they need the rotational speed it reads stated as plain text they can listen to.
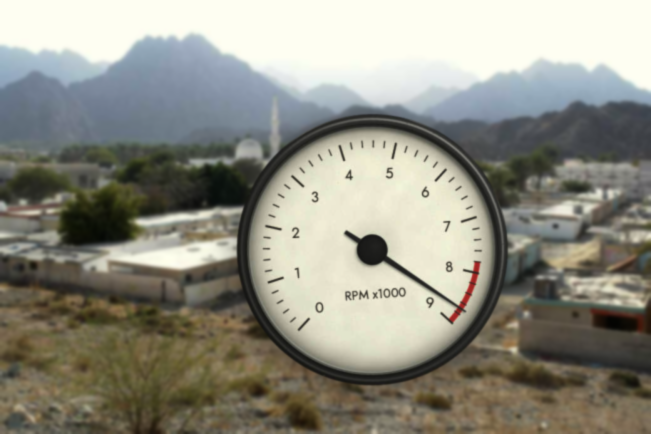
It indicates 8700 rpm
